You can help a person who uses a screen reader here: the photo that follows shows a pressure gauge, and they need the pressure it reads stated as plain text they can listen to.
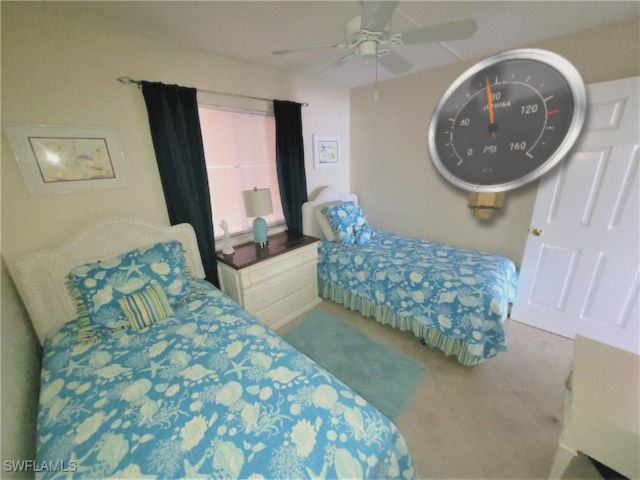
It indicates 75 psi
